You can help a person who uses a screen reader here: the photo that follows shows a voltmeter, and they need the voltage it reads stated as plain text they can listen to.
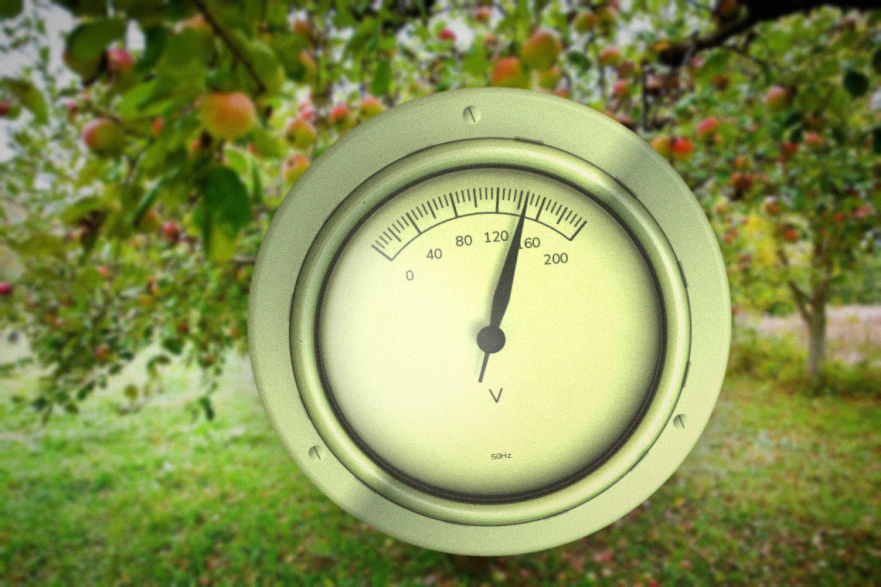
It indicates 145 V
